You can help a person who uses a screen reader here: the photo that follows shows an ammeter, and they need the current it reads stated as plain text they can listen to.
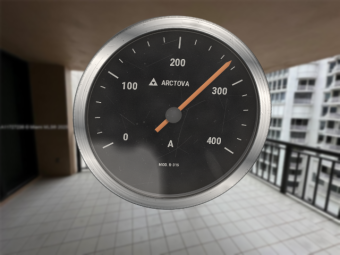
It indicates 270 A
